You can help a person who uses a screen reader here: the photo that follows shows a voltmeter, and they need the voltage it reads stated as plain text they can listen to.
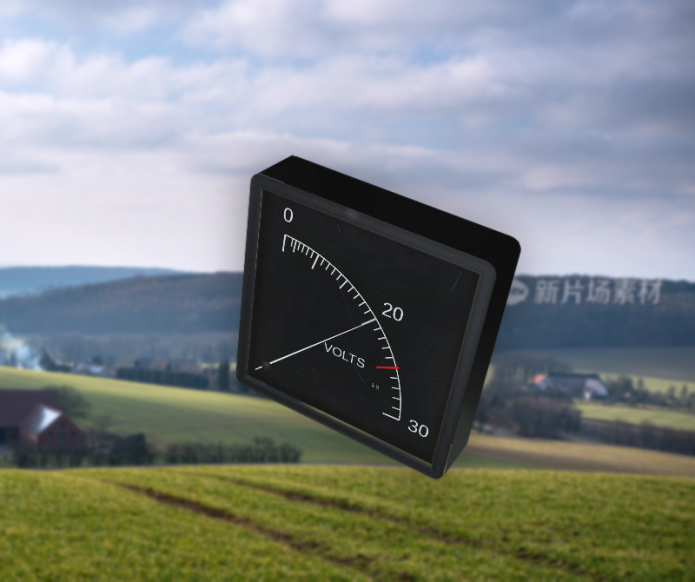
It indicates 20 V
